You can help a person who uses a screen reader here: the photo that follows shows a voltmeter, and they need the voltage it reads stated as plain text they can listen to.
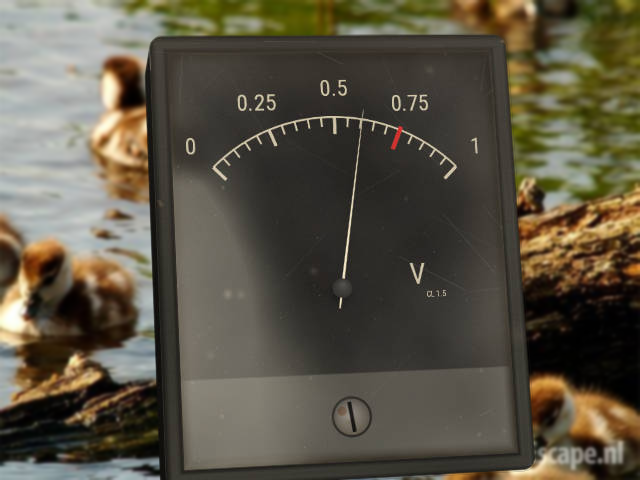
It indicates 0.6 V
